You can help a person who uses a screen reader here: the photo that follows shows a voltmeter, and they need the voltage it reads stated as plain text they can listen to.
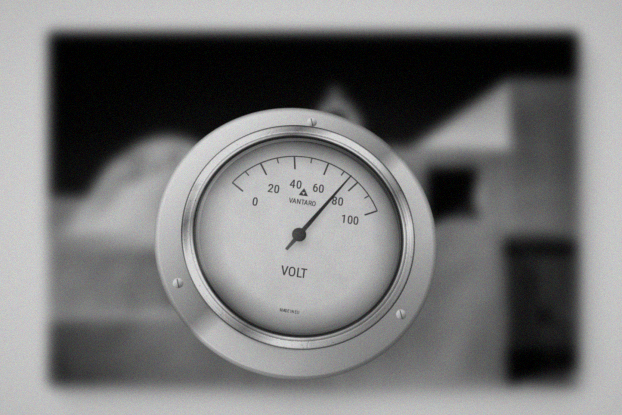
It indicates 75 V
